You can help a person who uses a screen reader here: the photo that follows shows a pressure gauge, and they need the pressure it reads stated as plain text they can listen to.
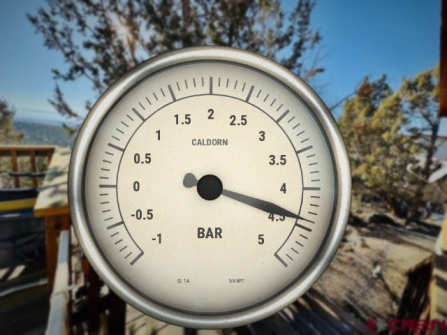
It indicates 4.4 bar
